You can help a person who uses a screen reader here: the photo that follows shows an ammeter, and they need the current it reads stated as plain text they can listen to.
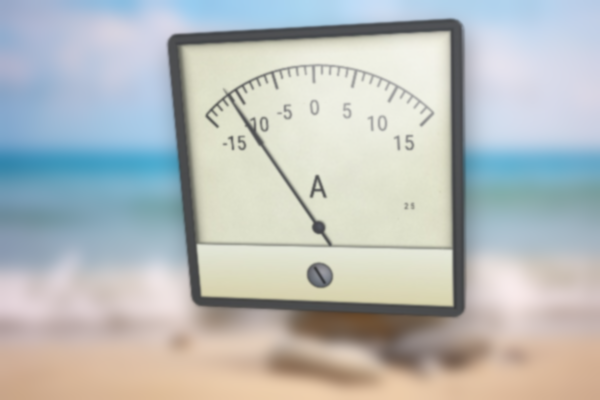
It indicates -11 A
